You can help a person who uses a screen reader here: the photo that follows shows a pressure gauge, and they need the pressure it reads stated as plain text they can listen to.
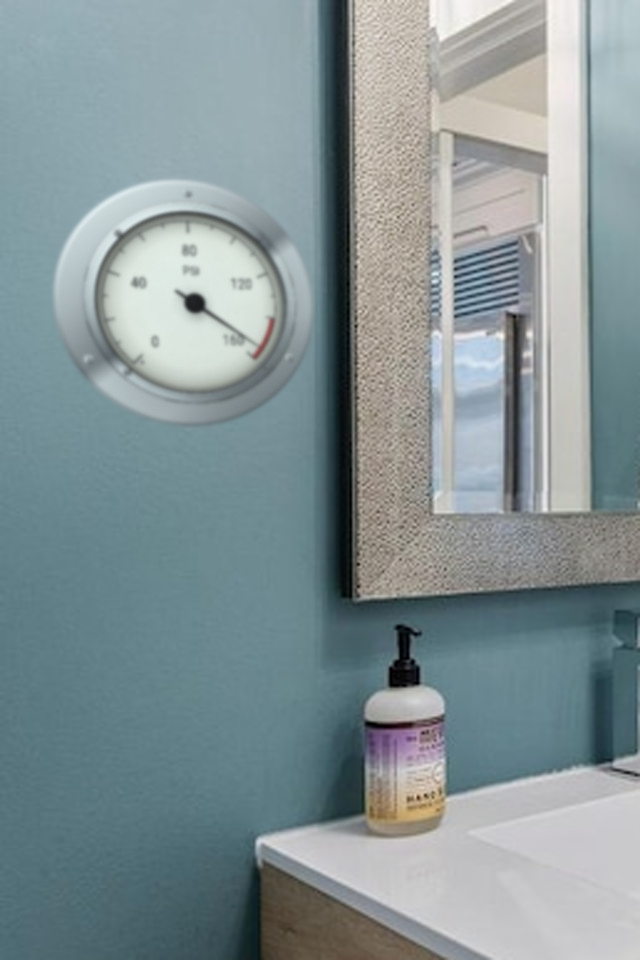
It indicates 155 psi
